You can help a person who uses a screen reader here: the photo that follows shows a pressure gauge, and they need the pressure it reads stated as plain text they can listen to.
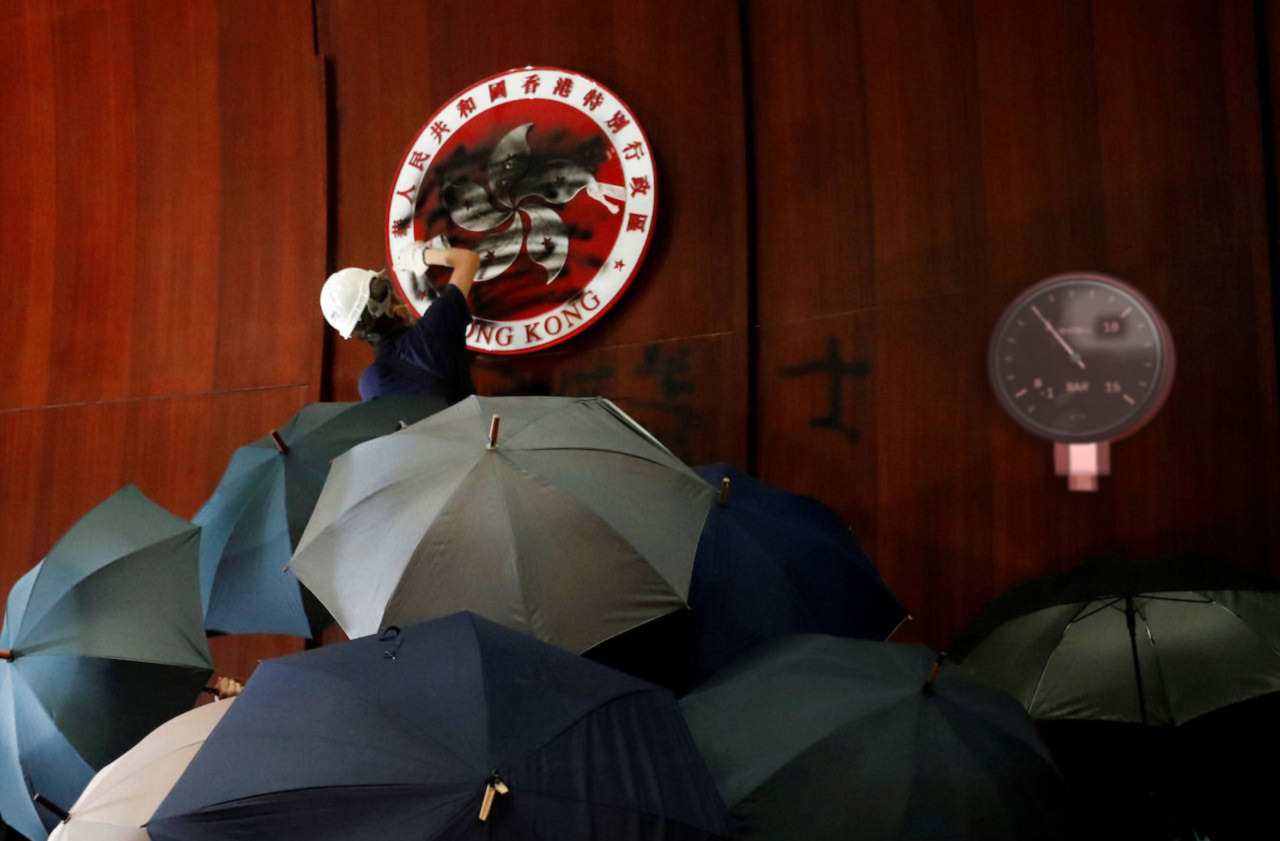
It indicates 5 bar
